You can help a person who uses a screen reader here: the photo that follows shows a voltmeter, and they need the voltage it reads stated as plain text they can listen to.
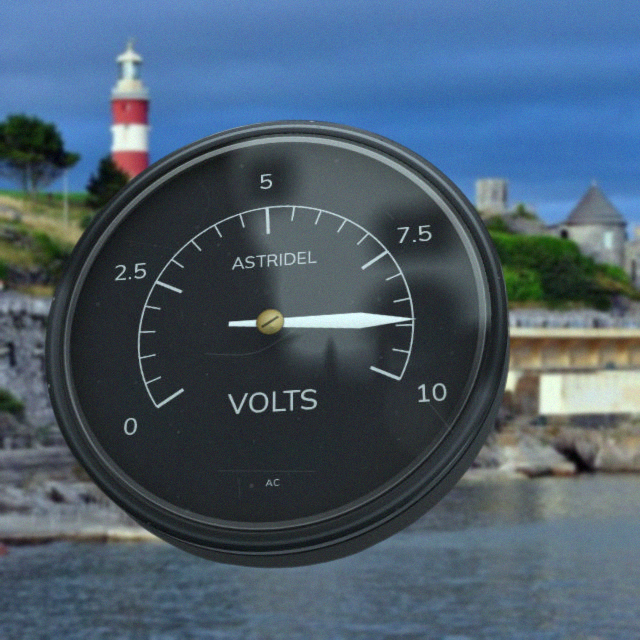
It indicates 9 V
